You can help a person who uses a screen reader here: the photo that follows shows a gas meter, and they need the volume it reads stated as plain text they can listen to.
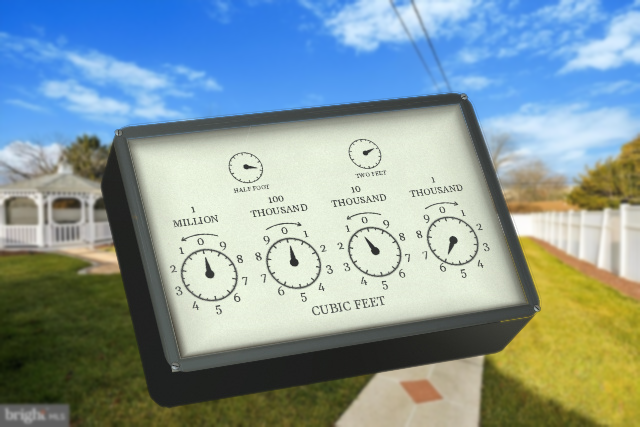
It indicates 600 ft³
